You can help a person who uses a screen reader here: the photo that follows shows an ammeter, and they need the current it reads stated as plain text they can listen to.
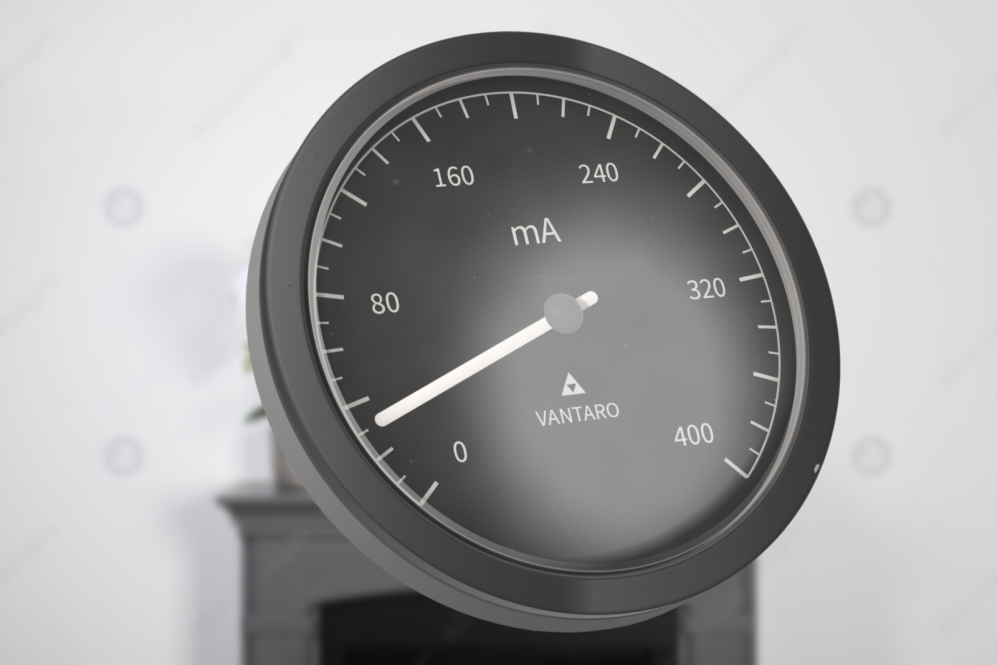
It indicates 30 mA
